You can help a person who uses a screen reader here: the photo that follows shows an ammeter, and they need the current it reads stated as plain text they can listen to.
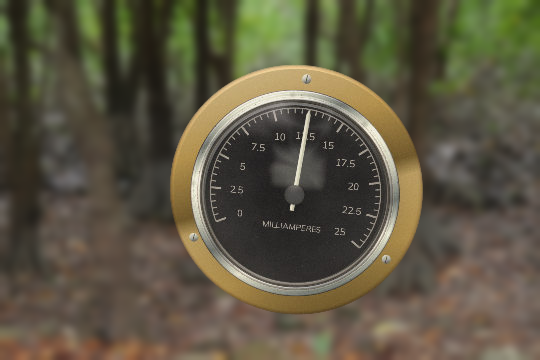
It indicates 12.5 mA
